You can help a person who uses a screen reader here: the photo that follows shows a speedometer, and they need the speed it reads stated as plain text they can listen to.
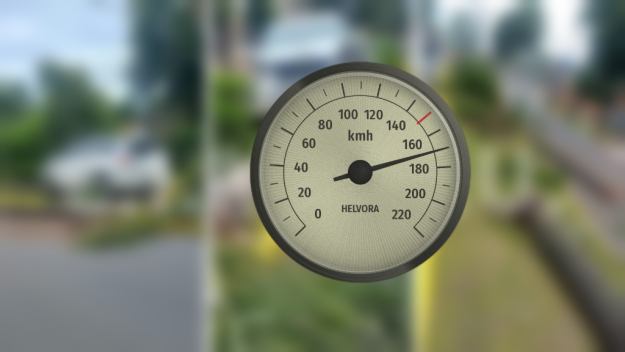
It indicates 170 km/h
